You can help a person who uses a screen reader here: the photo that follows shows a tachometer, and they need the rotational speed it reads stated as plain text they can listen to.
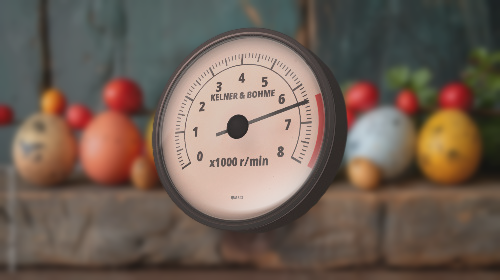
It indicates 6500 rpm
